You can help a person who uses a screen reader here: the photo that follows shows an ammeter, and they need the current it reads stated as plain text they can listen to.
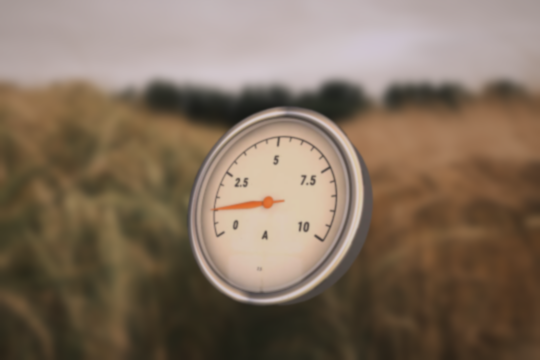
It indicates 1 A
